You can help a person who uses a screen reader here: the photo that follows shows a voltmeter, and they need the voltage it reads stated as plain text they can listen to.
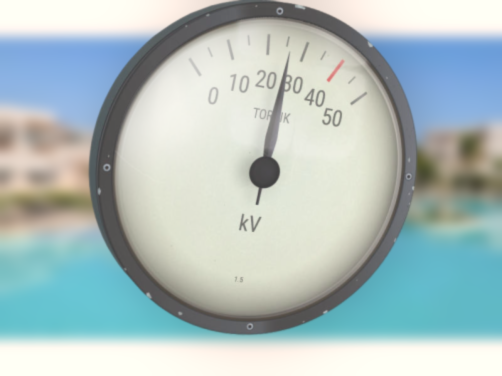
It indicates 25 kV
